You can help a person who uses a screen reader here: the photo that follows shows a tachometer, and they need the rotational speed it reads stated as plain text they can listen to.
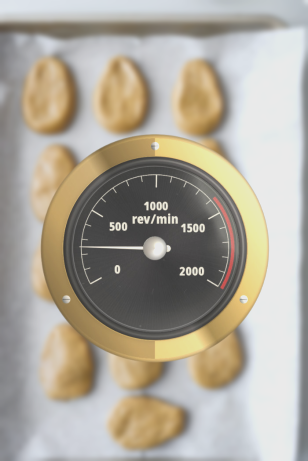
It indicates 250 rpm
